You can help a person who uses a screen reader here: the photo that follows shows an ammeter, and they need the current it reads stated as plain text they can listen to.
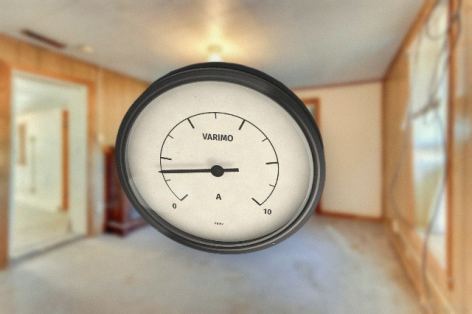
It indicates 1.5 A
